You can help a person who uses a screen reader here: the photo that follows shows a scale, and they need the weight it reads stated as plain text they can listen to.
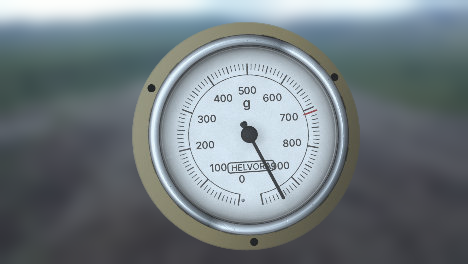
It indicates 950 g
